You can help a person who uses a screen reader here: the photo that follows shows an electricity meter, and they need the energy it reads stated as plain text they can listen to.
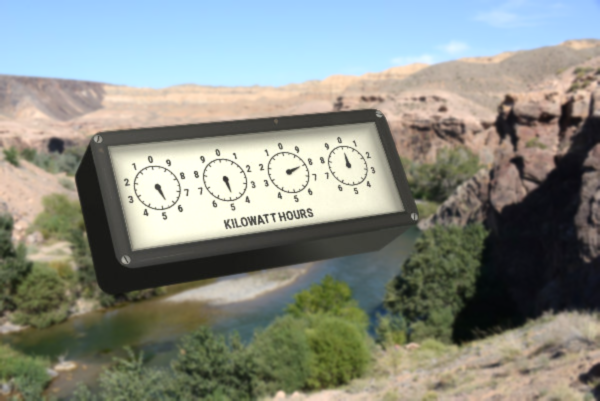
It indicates 5480 kWh
